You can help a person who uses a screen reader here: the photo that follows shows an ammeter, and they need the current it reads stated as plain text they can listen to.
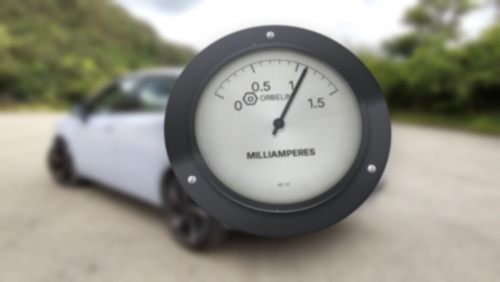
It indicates 1.1 mA
